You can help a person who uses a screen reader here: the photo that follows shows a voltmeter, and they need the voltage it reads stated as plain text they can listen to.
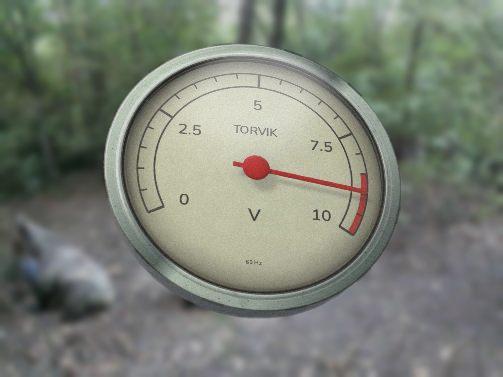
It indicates 9 V
